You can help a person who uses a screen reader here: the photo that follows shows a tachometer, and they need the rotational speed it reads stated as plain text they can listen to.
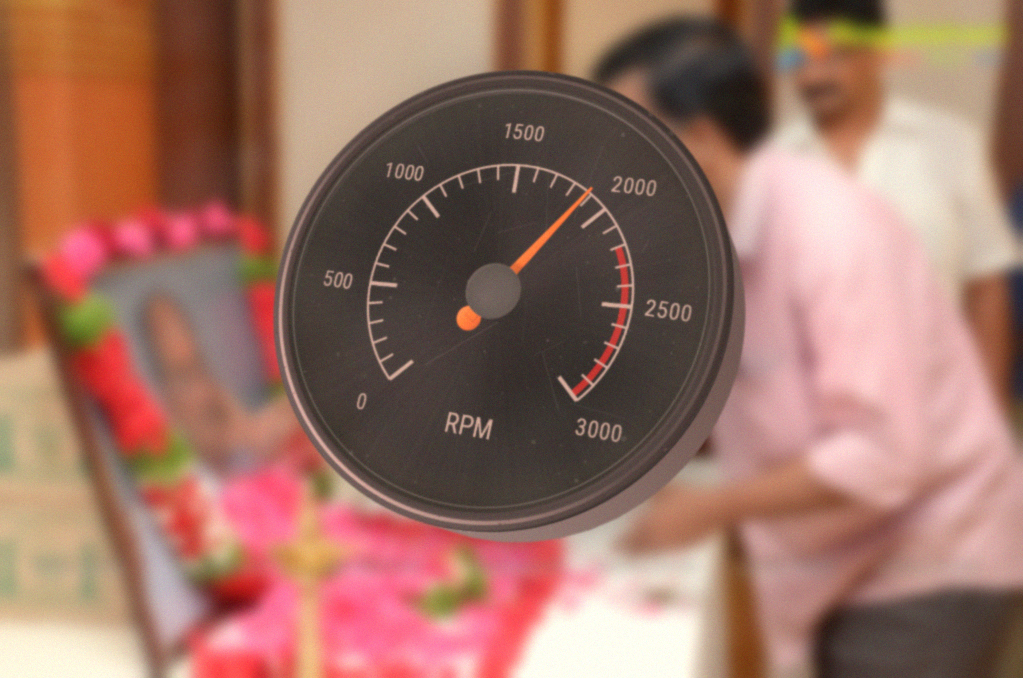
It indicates 1900 rpm
